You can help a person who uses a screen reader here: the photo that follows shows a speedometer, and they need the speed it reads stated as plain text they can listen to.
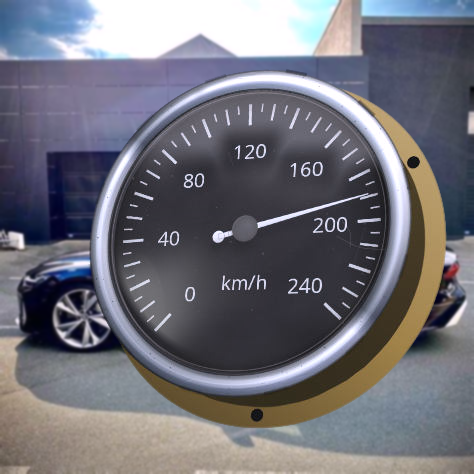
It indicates 190 km/h
